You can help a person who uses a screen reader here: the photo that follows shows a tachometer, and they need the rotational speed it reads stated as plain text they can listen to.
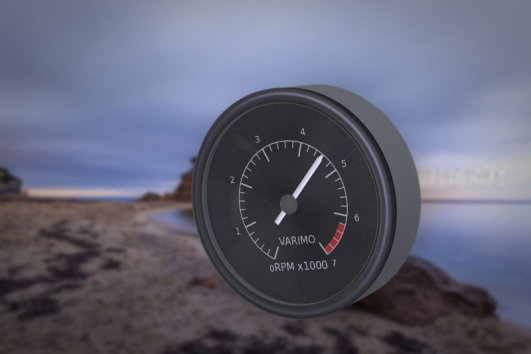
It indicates 4600 rpm
